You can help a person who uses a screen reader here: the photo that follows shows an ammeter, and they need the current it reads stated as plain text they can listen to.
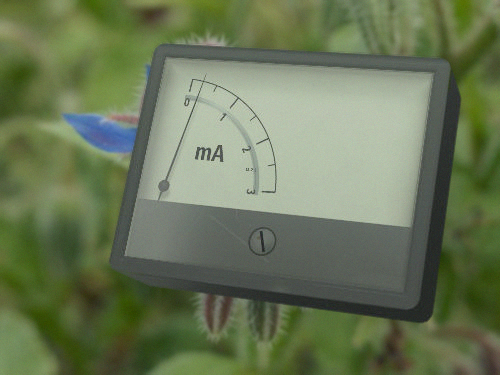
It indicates 0.25 mA
